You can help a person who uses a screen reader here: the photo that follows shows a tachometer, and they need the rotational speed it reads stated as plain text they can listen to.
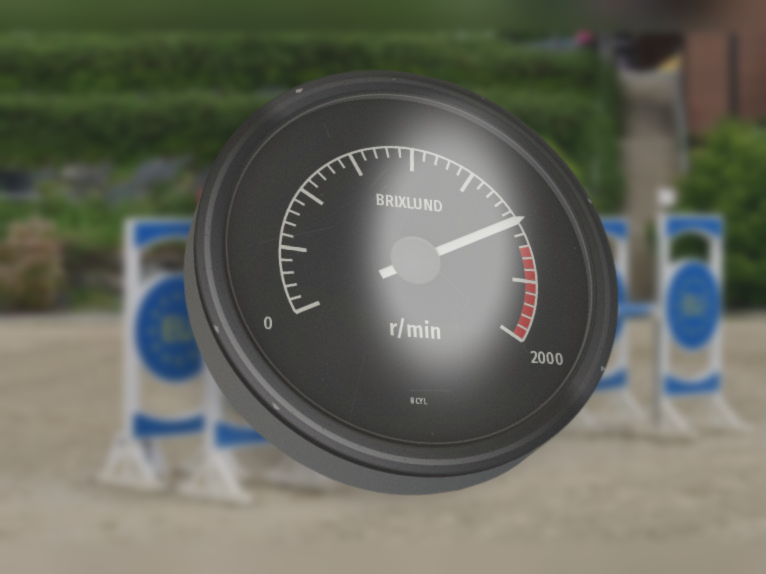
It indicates 1500 rpm
